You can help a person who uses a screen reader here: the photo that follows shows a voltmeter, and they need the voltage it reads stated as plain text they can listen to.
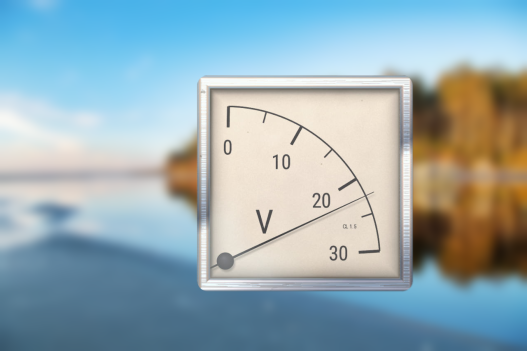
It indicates 22.5 V
